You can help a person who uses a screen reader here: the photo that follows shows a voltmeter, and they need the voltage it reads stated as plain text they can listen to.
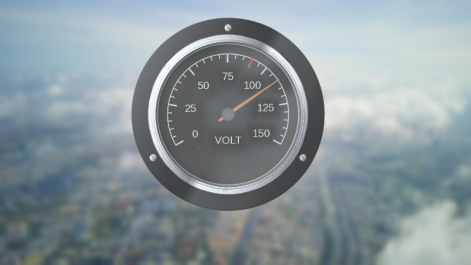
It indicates 110 V
